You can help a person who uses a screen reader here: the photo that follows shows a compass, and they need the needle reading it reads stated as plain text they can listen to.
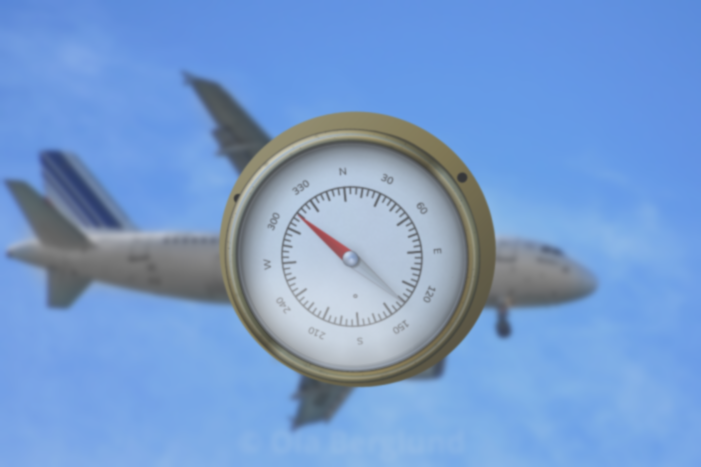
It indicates 315 °
